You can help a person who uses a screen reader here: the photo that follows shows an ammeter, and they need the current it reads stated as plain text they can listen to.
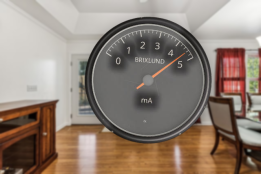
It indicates 4.6 mA
